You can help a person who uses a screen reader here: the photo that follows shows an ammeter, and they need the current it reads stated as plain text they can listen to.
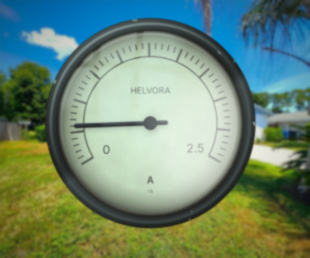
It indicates 0.3 A
